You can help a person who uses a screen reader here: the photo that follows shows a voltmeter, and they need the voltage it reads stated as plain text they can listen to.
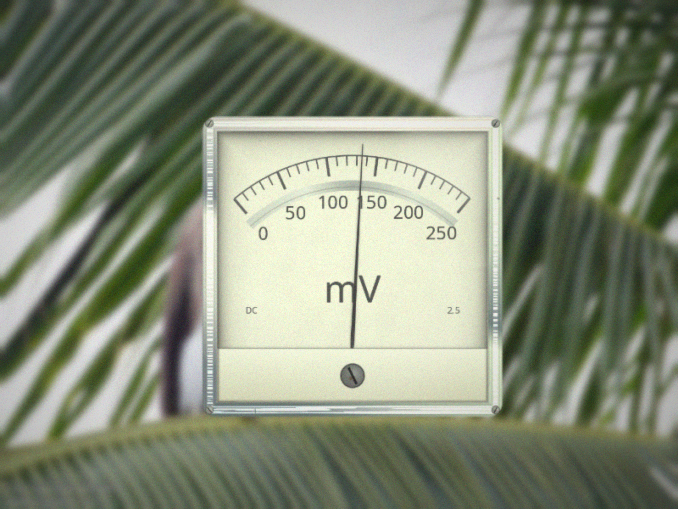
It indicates 135 mV
